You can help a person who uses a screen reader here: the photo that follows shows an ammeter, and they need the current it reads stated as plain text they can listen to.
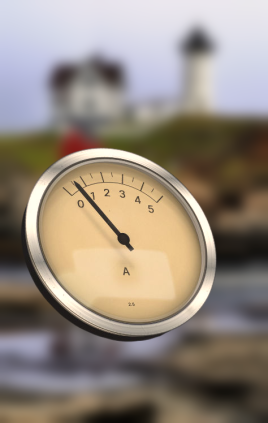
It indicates 0.5 A
